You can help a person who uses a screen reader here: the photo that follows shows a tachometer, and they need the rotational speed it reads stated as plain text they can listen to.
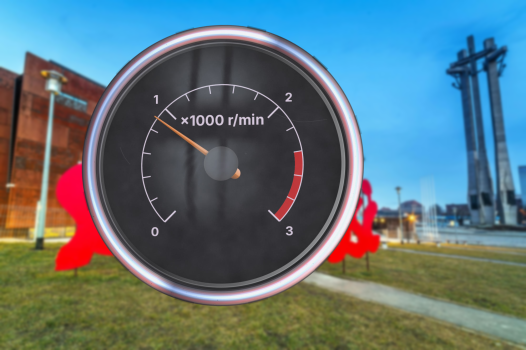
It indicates 900 rpm
